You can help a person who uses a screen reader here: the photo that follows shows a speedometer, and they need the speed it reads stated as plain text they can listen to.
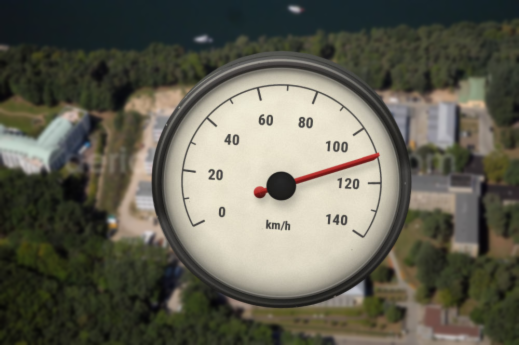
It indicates 110 km/h
